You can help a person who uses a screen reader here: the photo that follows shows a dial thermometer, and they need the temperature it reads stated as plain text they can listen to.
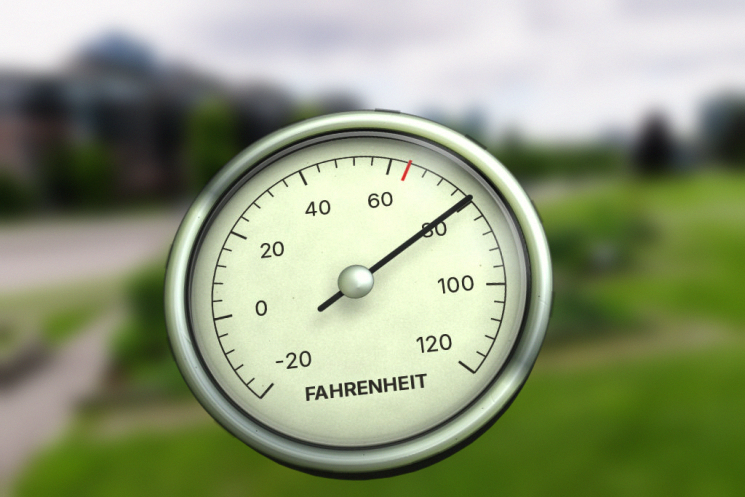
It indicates 80 °F
